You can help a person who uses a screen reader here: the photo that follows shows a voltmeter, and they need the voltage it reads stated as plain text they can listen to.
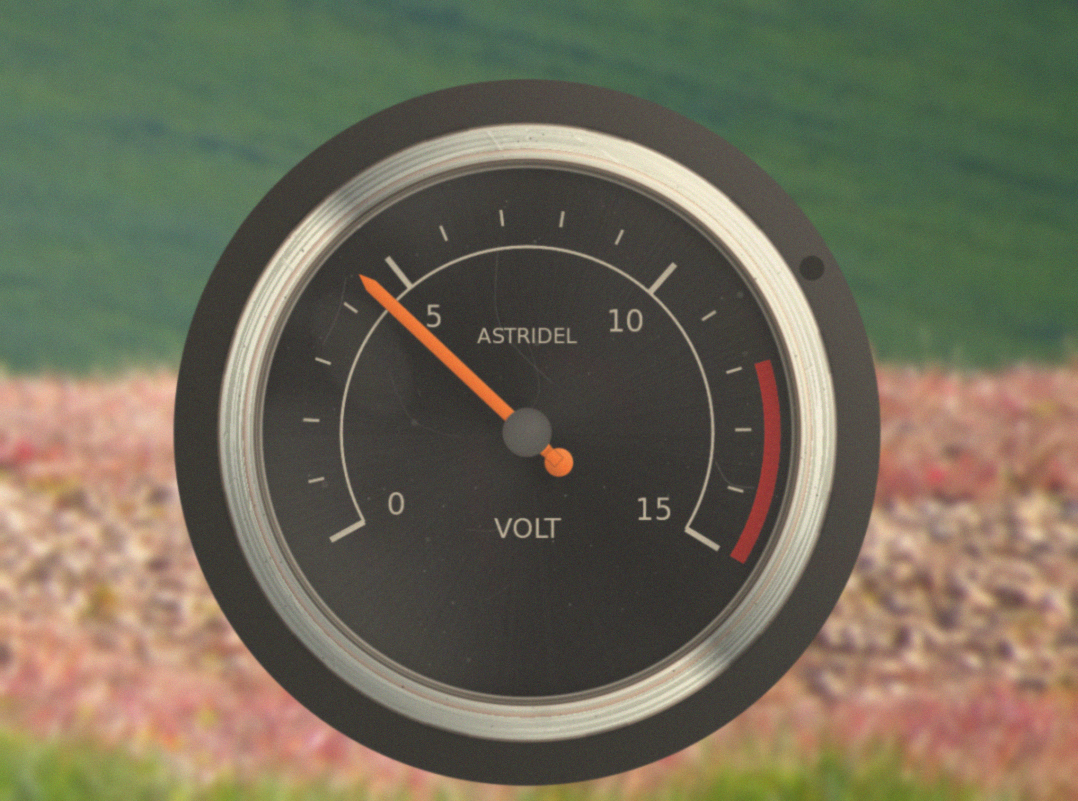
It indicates 4.5 V
